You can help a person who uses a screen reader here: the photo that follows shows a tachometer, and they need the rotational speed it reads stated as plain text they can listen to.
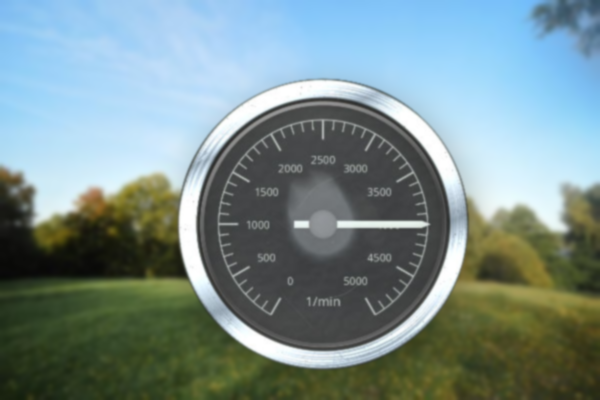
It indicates 4000 rpm
